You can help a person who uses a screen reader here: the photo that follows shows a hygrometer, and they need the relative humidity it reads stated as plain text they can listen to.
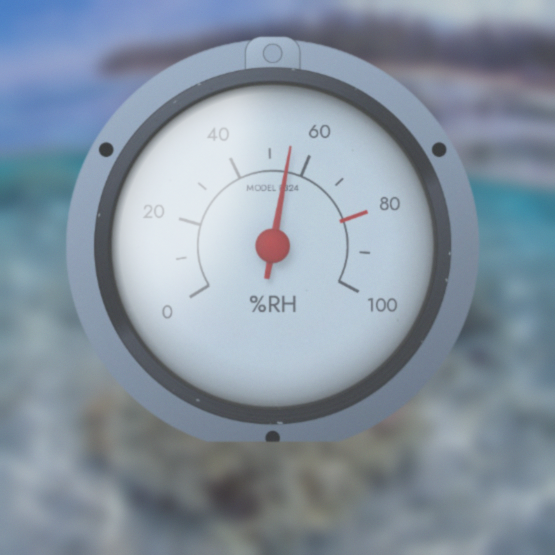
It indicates 55 %
